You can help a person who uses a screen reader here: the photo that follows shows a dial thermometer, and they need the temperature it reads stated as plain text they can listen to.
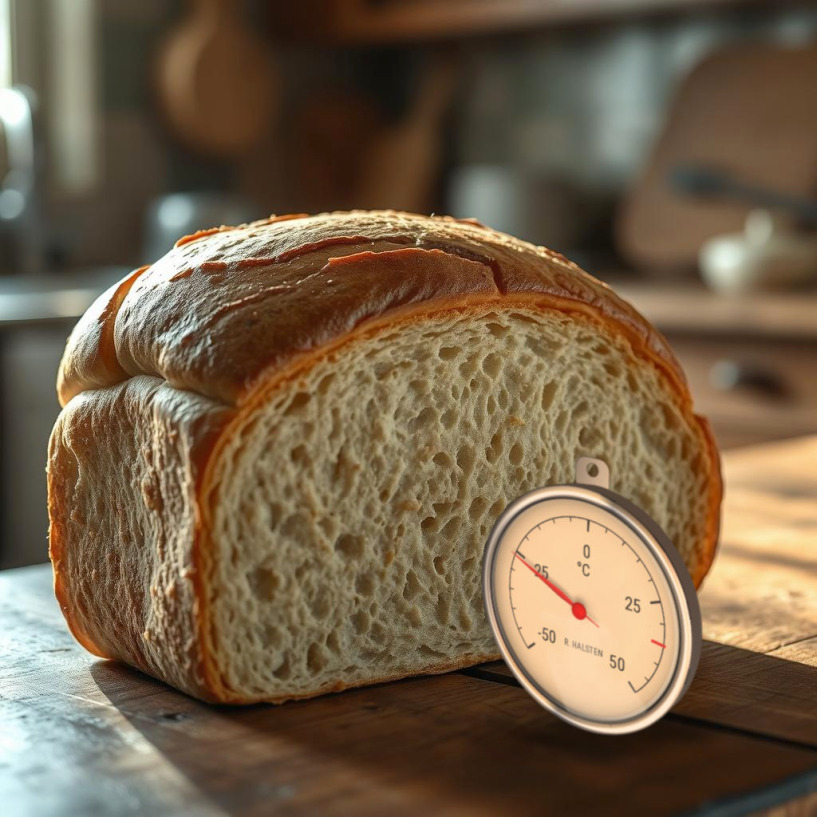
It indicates -25 °C
